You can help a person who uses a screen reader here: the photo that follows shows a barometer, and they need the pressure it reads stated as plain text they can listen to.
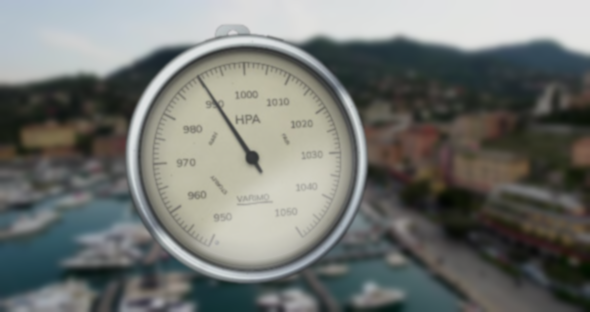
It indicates 990 hPa
